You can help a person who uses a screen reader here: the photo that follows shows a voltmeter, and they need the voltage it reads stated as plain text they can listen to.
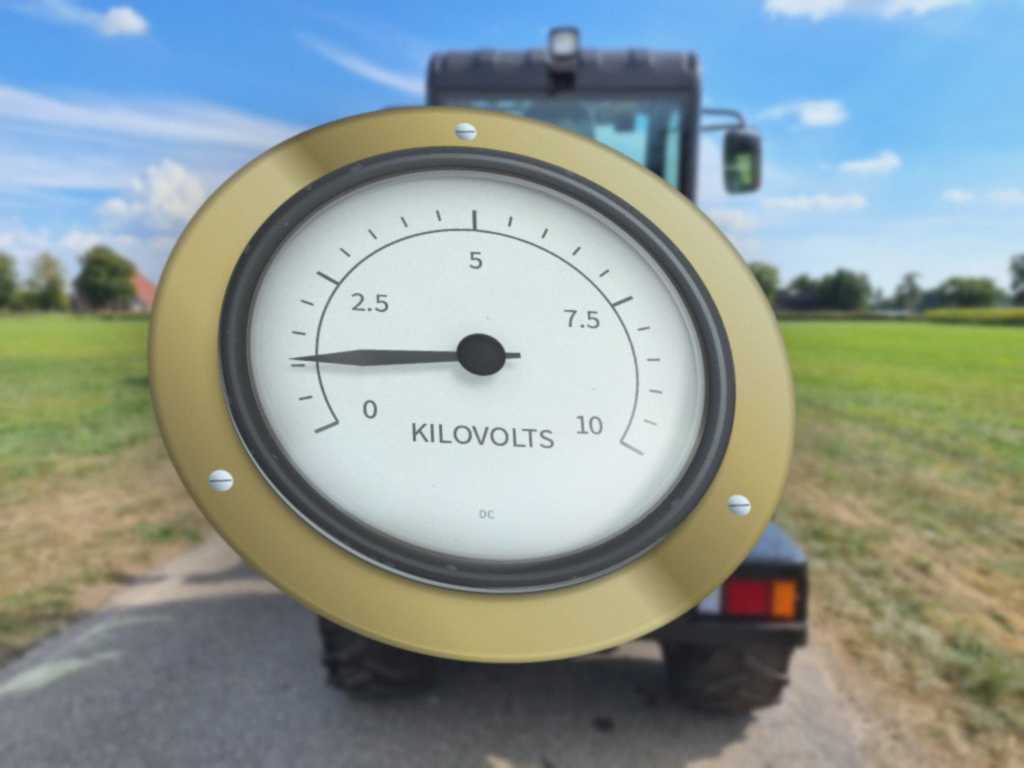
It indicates 1 kV
